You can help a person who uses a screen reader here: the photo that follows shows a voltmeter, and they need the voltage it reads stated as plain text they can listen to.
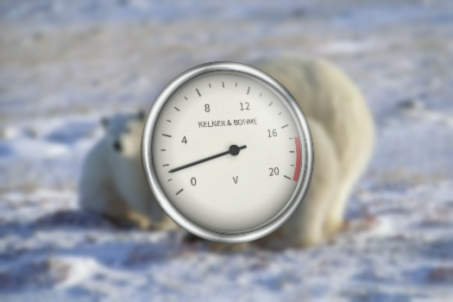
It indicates 1.5 V
